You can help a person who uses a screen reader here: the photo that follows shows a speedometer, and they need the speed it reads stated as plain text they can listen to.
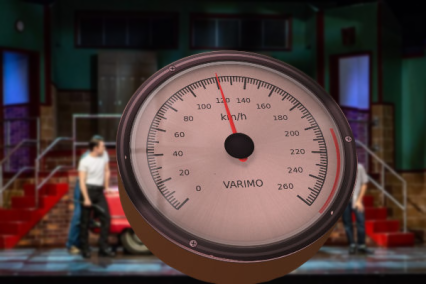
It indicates 120 km/h
